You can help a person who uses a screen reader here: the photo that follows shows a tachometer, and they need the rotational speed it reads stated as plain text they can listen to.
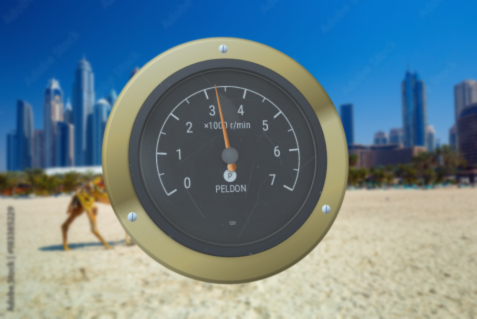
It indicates 3250 rpm
